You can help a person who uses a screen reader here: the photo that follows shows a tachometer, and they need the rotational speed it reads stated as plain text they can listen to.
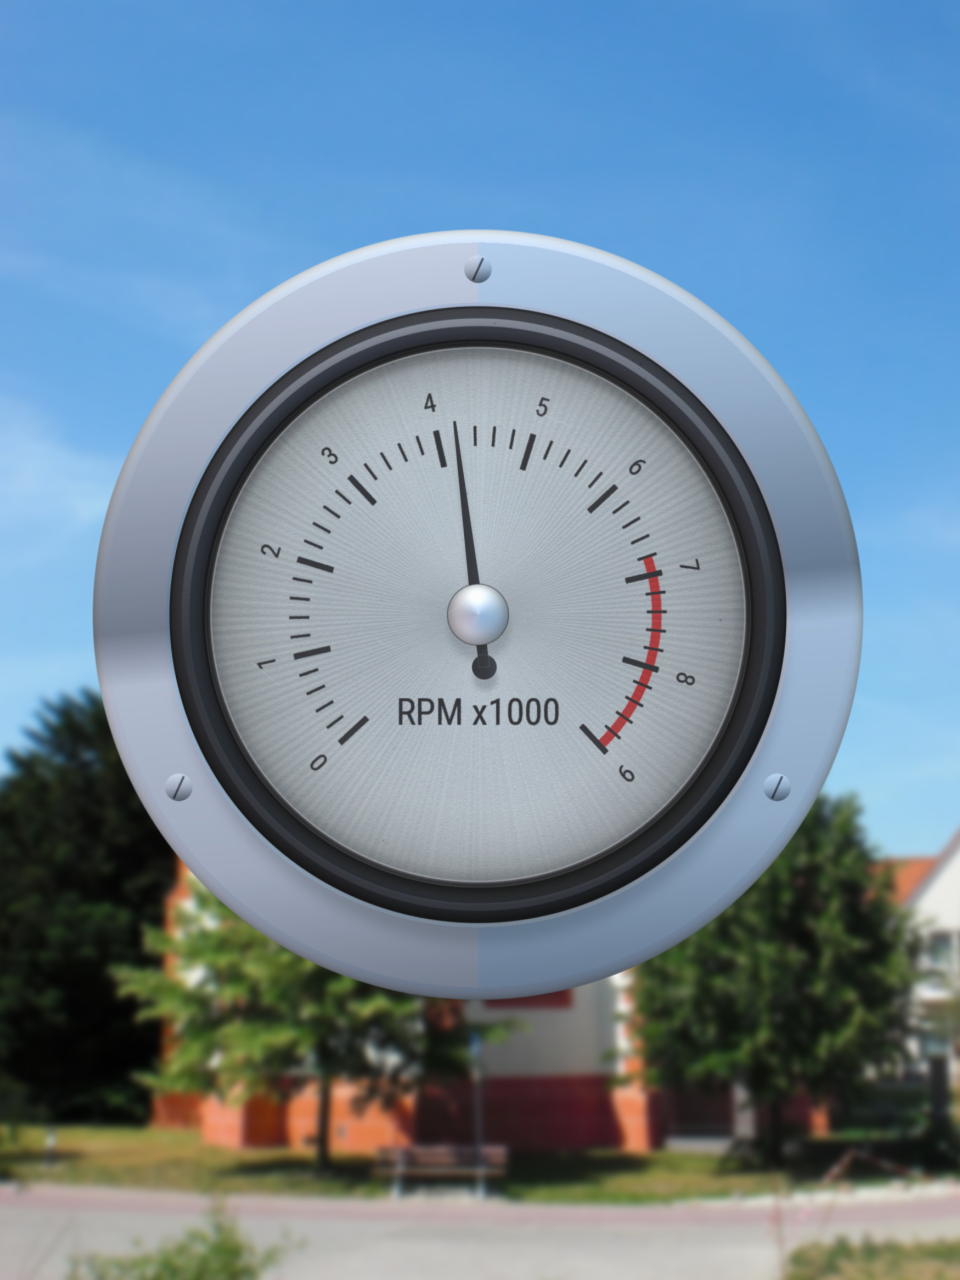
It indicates 4200 rpm
